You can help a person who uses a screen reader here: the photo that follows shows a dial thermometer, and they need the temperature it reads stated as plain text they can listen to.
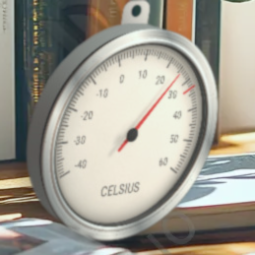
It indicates 25 °C
